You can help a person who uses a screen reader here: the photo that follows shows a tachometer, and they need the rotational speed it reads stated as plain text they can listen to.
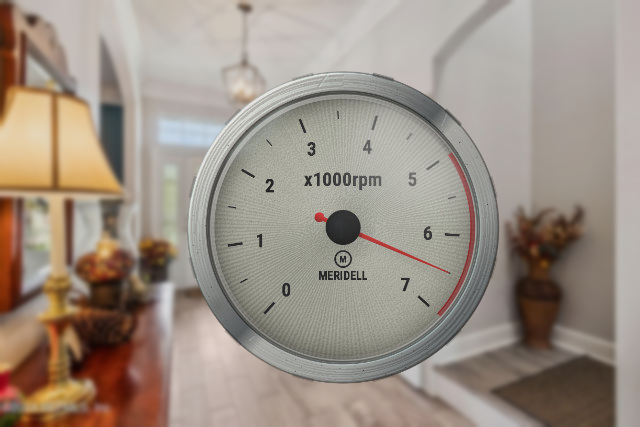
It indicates 6500 rpm
